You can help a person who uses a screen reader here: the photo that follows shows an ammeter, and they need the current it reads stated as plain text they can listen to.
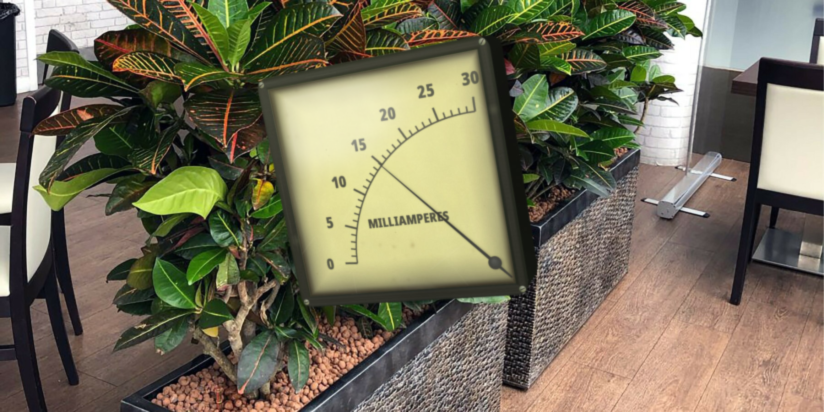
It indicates 15 mA
